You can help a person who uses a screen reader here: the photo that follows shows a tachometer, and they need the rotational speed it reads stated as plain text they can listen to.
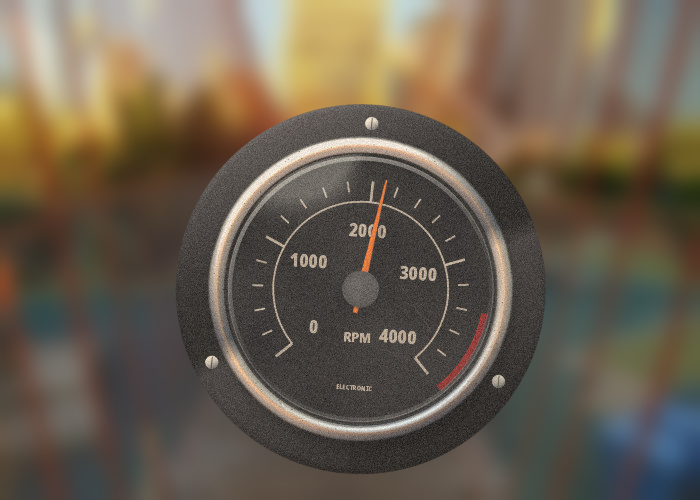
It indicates 2100 rpm
